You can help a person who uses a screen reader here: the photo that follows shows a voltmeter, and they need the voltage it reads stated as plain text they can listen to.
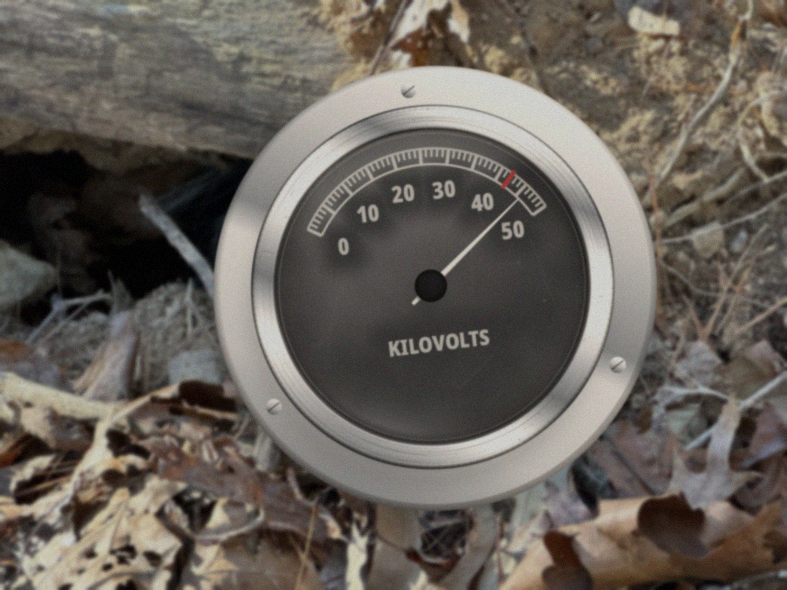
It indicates 46 kV
